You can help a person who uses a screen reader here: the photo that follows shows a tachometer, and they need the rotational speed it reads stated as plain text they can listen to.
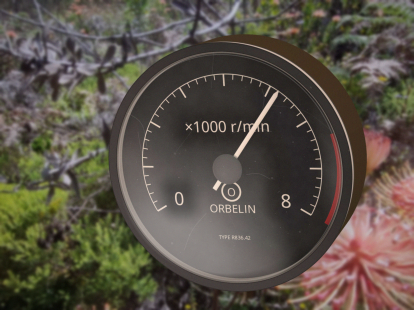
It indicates 5200 rpm
